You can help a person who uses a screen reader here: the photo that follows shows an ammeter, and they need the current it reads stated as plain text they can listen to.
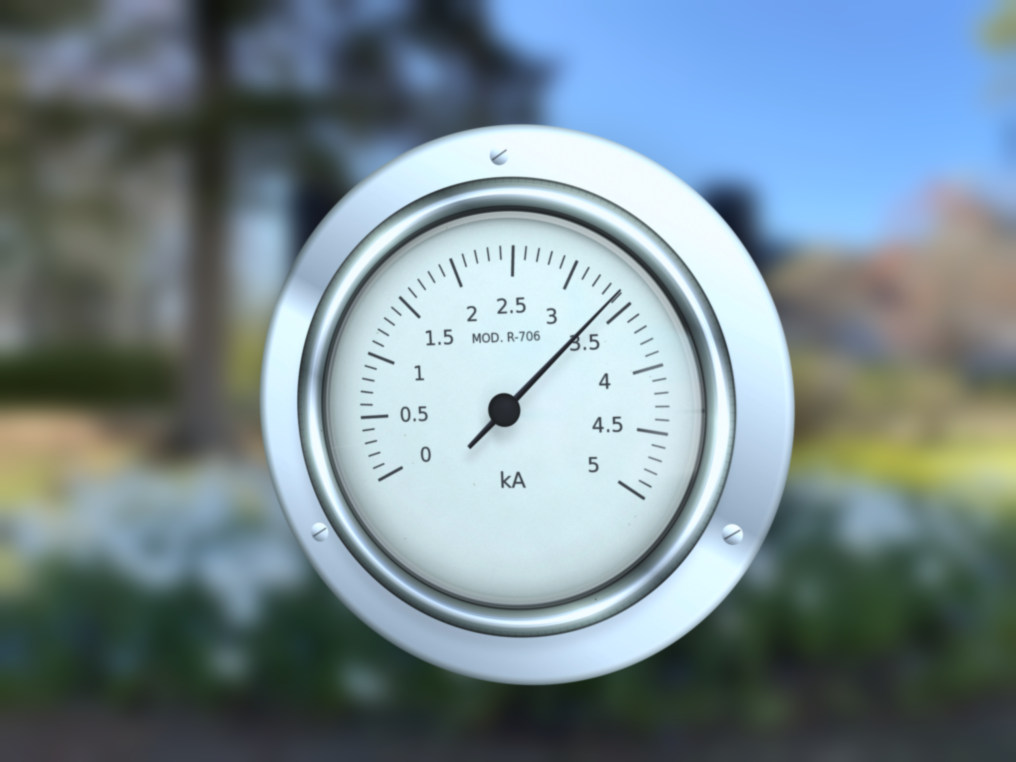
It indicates 3.4 kA
